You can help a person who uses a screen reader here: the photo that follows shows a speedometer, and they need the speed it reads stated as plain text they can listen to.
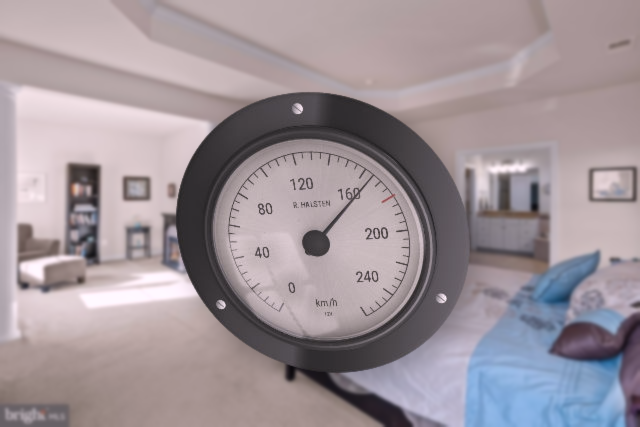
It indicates 165 km/h
